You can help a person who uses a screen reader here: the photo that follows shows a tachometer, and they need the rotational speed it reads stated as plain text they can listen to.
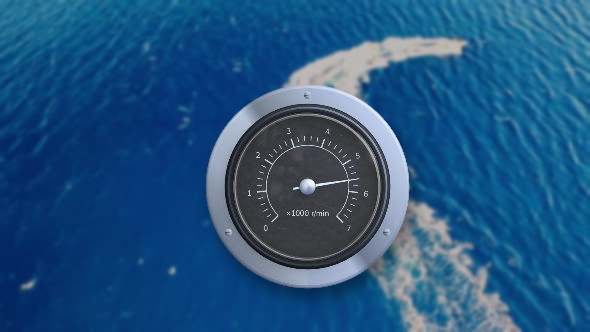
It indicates 5600 rpm
